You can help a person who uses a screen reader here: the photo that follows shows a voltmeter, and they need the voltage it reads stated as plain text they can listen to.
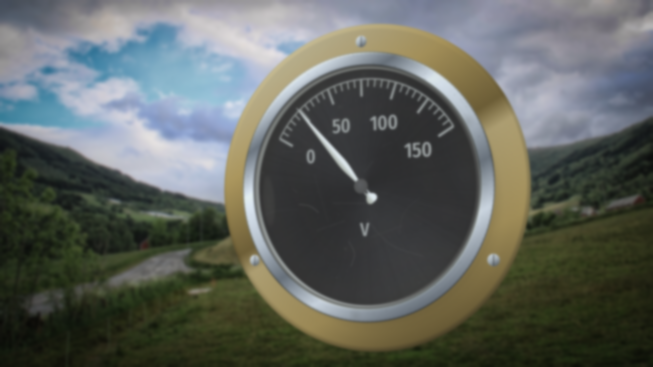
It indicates 25 V
